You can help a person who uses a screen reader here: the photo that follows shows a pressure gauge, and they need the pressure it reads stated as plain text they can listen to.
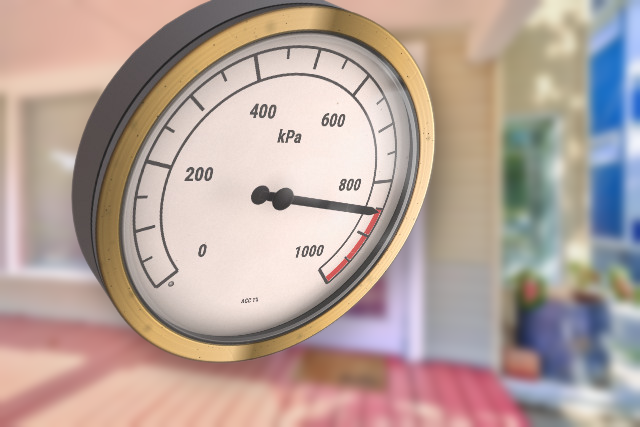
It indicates 850 kPa
